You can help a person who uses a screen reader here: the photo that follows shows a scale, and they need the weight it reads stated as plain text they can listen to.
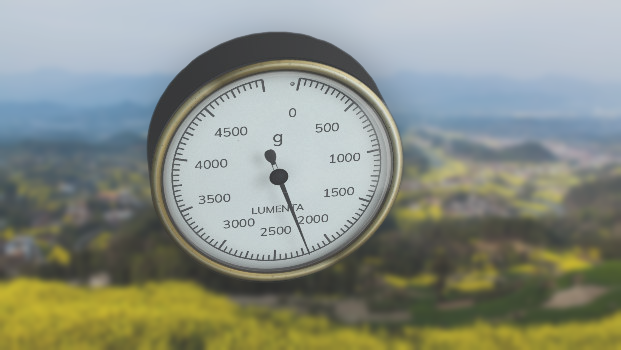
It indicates 2200 g
